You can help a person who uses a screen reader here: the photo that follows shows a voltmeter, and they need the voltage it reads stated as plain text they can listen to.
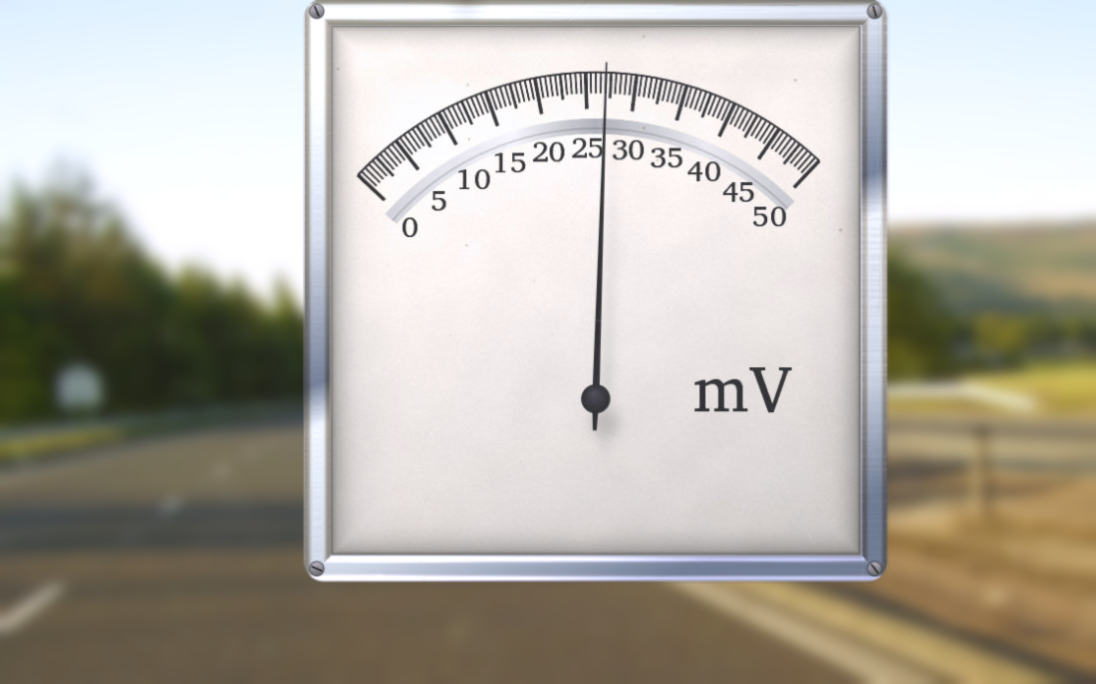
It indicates 27 mV
